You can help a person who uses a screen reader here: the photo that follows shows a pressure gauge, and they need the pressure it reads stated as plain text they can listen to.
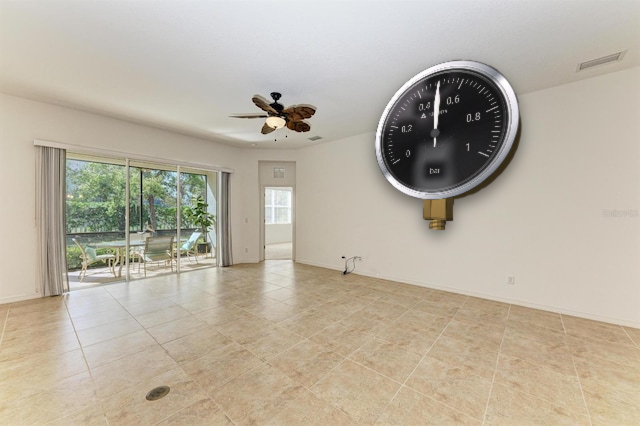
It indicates 0.5 bar
